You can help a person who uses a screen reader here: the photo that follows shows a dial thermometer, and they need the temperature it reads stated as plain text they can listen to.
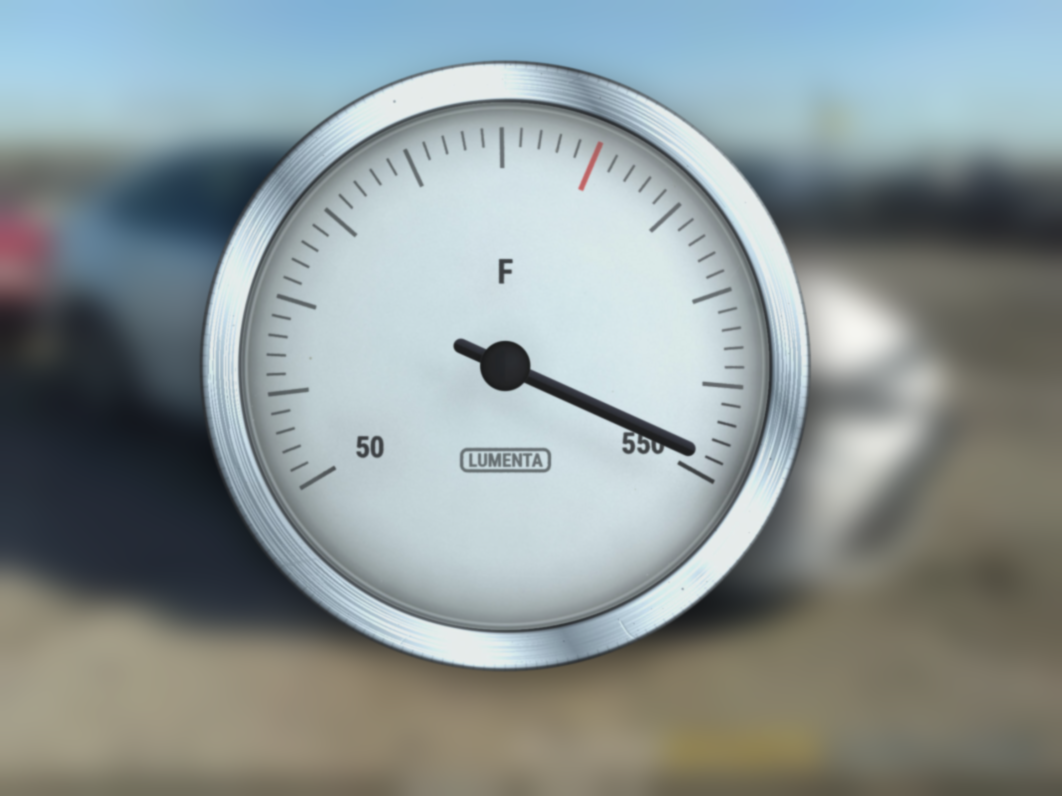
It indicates 540 °F
